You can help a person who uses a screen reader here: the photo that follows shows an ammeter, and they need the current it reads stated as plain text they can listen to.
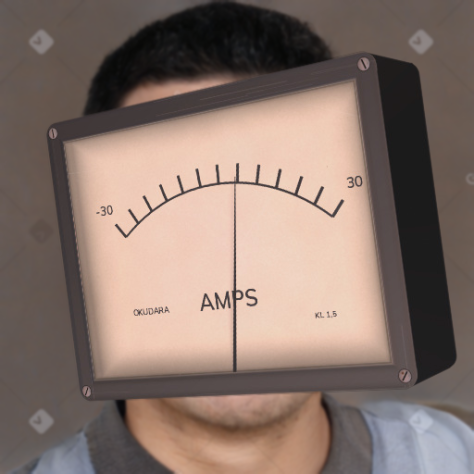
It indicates 5 A
